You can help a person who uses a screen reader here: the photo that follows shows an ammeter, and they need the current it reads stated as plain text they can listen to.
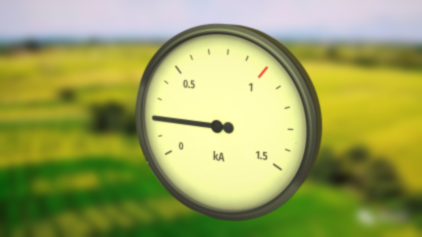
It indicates 0.2 kA
